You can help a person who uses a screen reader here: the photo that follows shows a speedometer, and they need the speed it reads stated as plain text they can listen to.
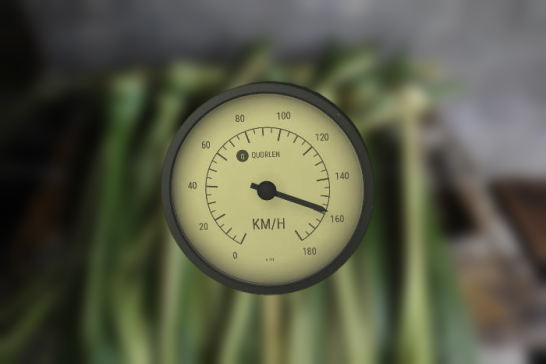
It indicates 157.5 km/h
